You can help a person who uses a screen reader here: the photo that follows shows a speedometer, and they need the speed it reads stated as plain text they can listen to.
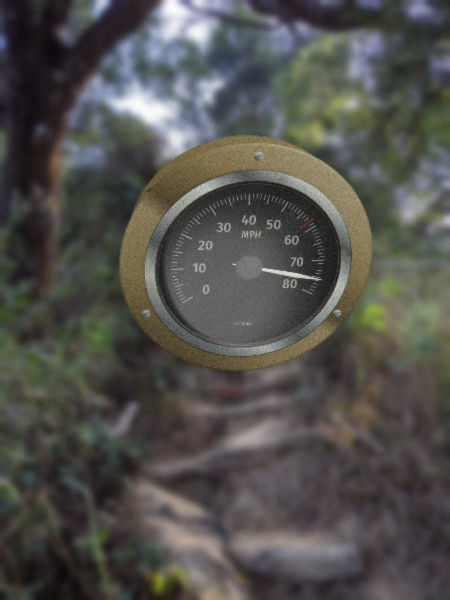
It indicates 75 mph
